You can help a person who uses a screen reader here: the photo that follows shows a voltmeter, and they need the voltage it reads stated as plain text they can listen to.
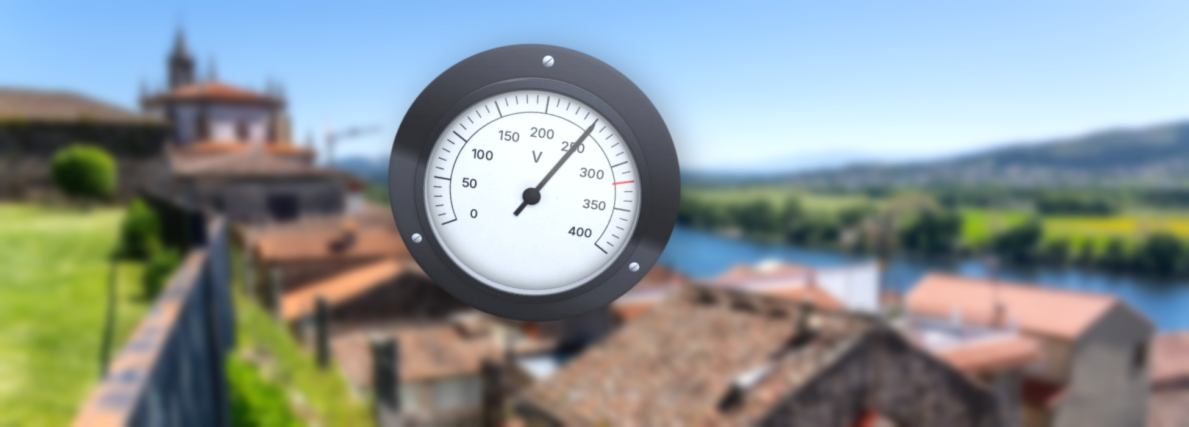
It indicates 250 V
